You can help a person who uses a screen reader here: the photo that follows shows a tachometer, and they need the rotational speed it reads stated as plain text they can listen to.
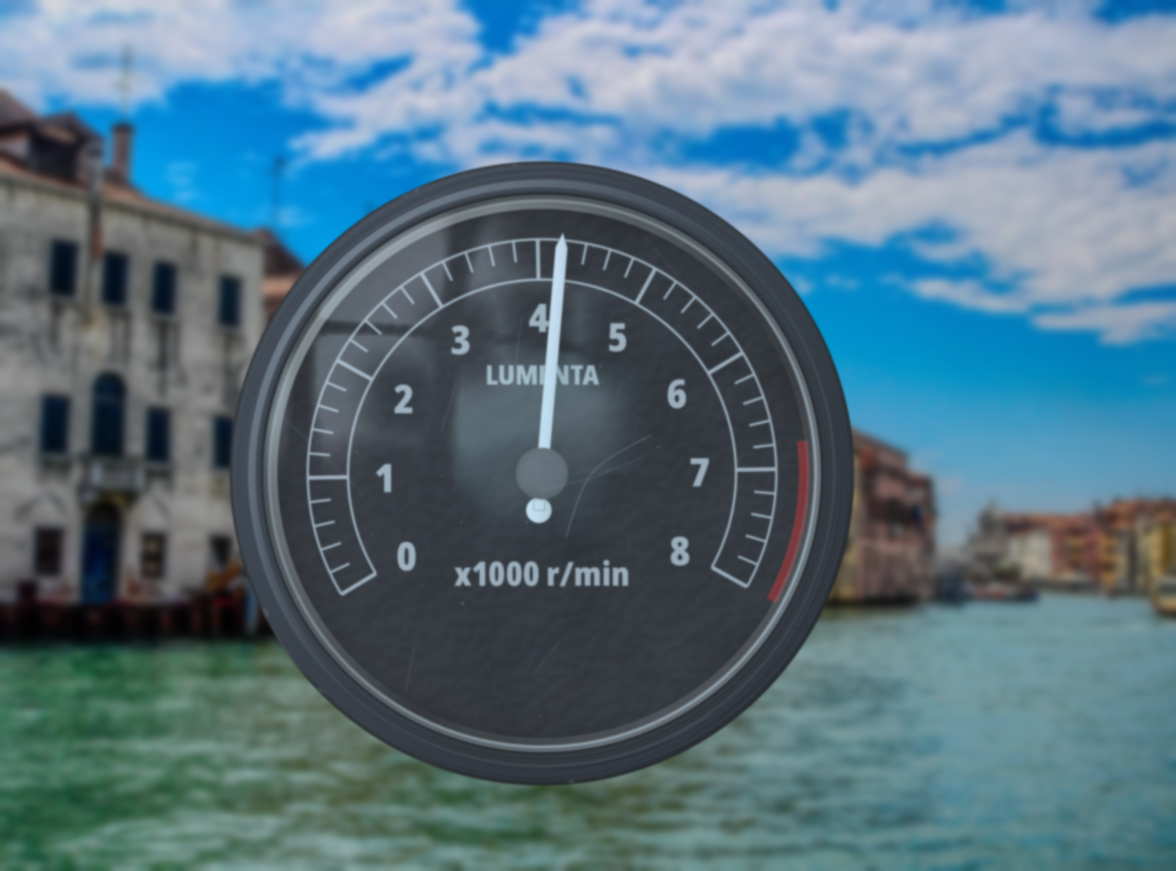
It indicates 4200 rpm
